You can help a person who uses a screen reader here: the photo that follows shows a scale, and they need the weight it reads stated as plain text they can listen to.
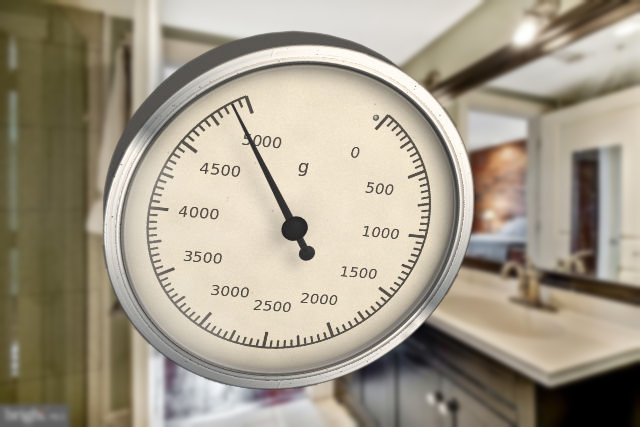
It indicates 4900 g
